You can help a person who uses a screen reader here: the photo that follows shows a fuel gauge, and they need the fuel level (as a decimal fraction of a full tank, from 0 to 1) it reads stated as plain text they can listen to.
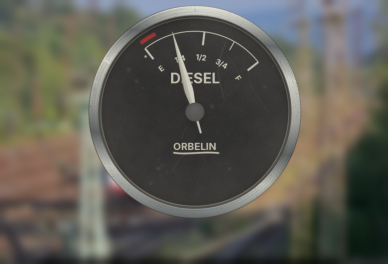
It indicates 0.25
